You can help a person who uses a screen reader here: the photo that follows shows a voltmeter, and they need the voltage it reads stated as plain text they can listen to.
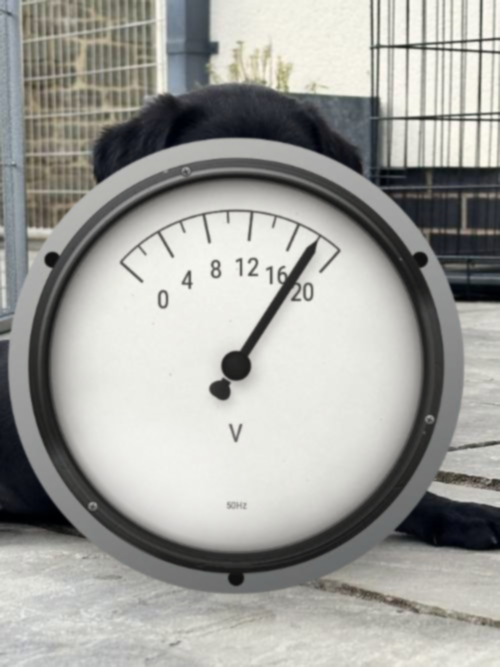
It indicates 18 V
